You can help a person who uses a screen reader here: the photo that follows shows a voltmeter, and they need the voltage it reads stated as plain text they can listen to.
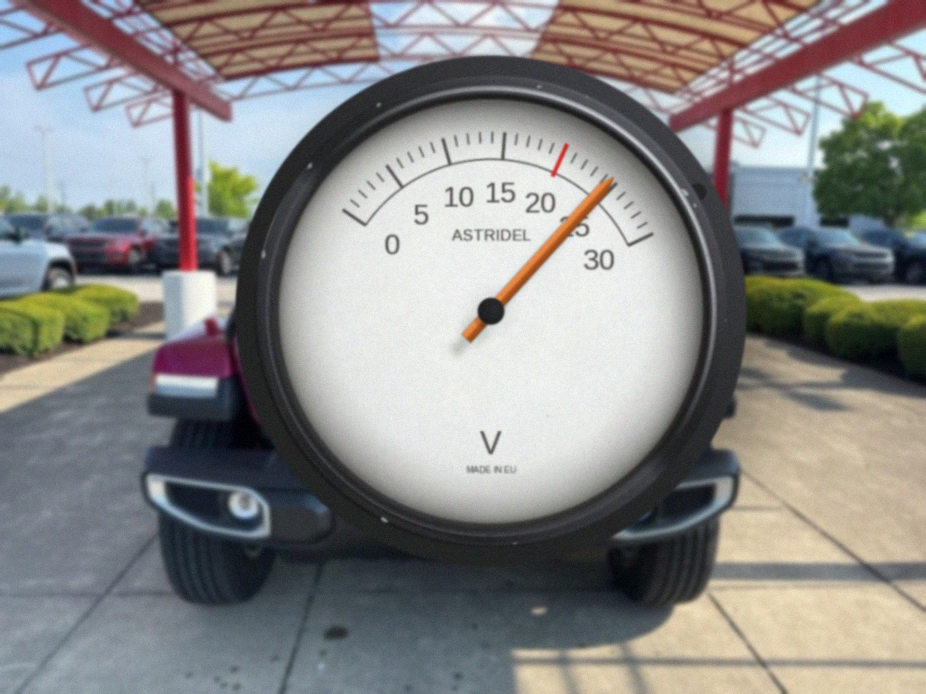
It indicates 24.5 V
